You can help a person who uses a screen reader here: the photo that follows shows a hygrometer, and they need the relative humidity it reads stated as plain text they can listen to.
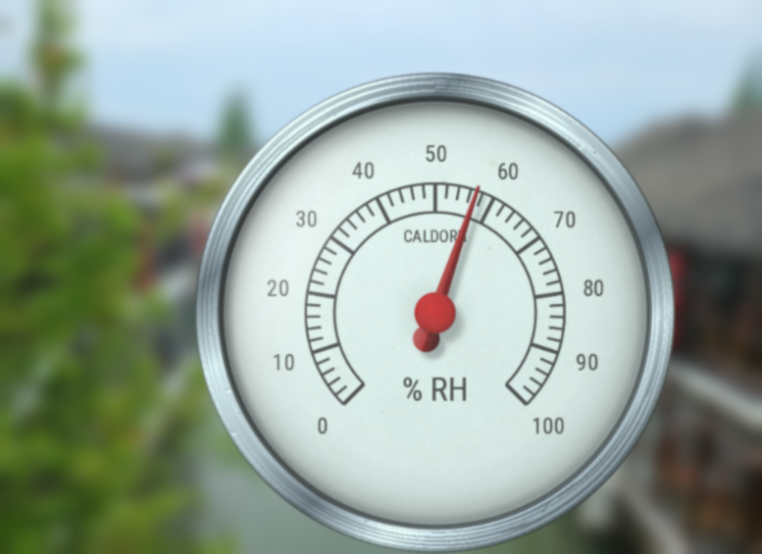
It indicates 57 %
